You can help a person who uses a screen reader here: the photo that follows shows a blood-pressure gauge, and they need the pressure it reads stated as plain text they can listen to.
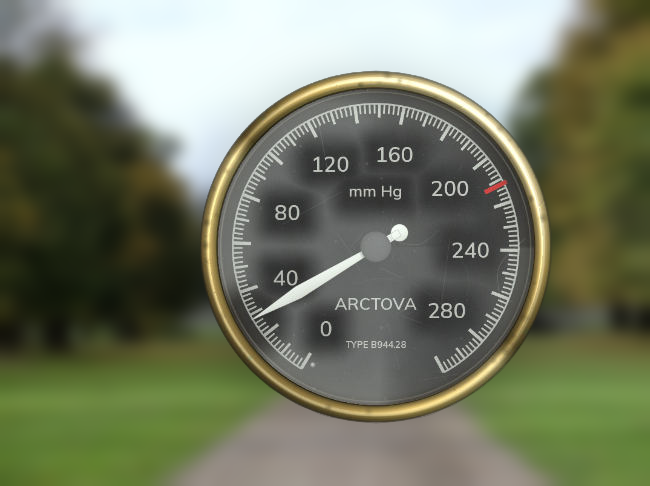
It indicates 28 mmHg
